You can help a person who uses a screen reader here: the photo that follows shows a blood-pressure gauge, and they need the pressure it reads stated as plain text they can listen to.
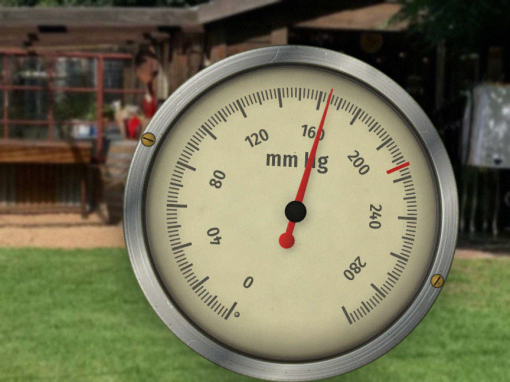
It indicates 164 mmHg
